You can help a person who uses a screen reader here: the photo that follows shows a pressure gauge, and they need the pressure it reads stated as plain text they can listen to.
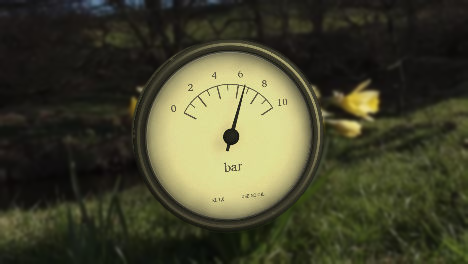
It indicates 6.5 bar
